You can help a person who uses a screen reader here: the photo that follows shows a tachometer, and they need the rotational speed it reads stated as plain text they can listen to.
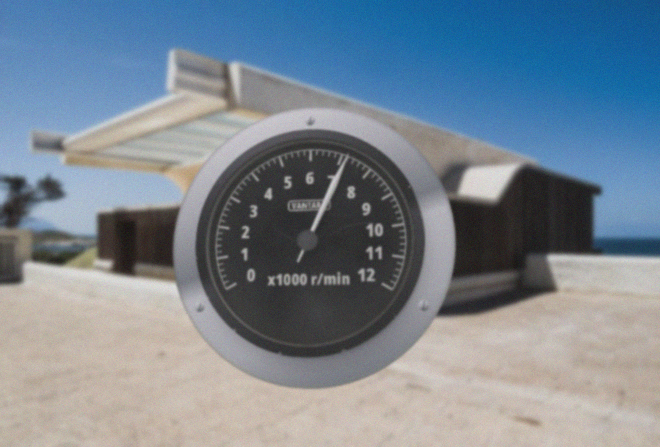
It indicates 7200 rpm
